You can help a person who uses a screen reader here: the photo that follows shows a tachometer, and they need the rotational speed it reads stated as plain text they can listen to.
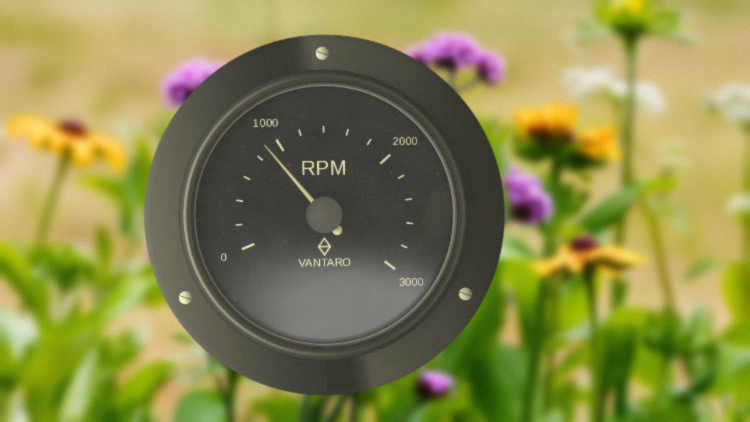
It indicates 900 rpm
